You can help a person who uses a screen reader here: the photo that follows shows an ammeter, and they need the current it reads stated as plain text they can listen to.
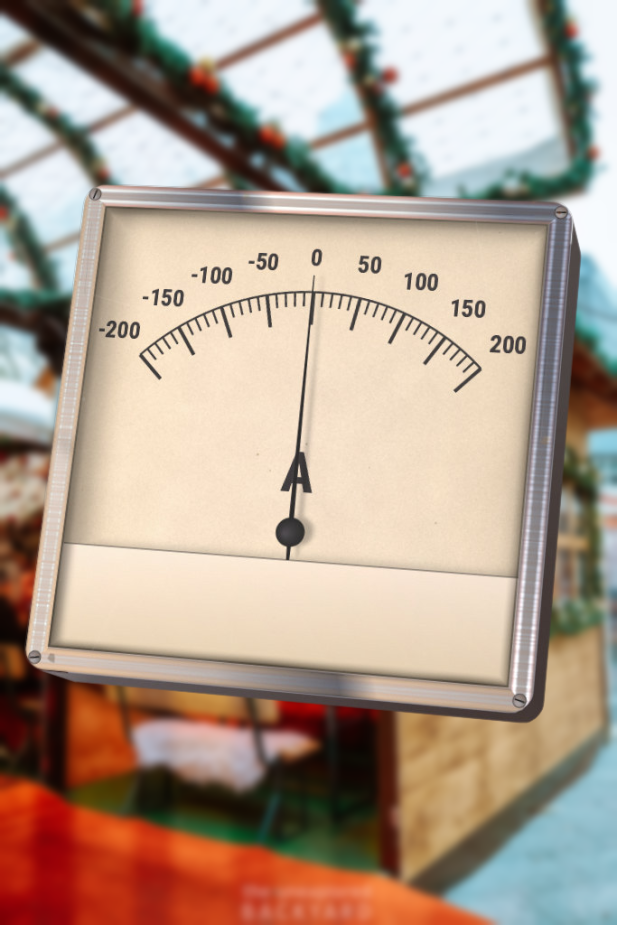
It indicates 0 A
